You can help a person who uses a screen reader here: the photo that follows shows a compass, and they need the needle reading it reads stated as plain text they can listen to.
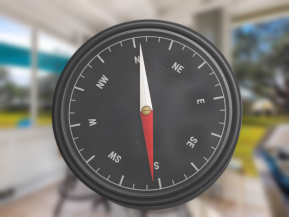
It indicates 185 °
